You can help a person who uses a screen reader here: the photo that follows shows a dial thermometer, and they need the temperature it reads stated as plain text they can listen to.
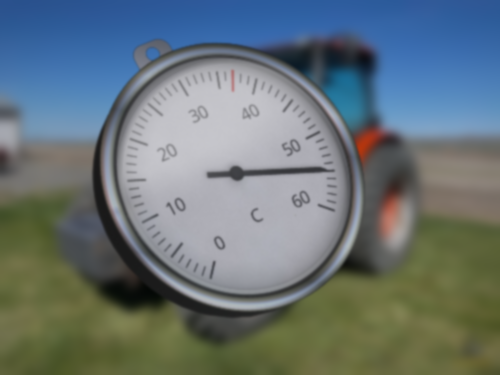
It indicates 55 °C
